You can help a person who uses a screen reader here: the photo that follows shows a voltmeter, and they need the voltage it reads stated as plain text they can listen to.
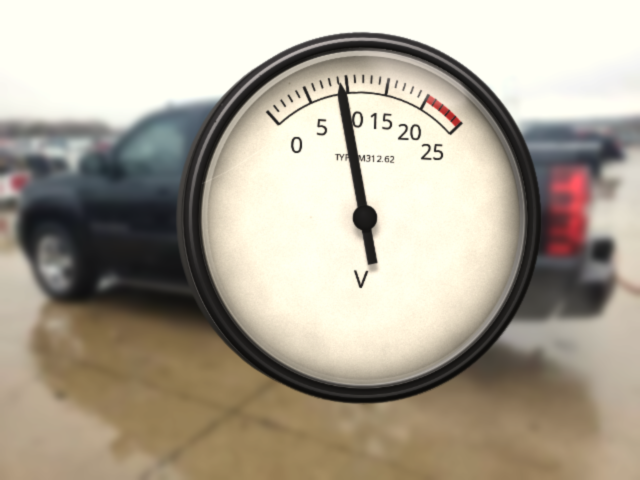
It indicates 9 V
